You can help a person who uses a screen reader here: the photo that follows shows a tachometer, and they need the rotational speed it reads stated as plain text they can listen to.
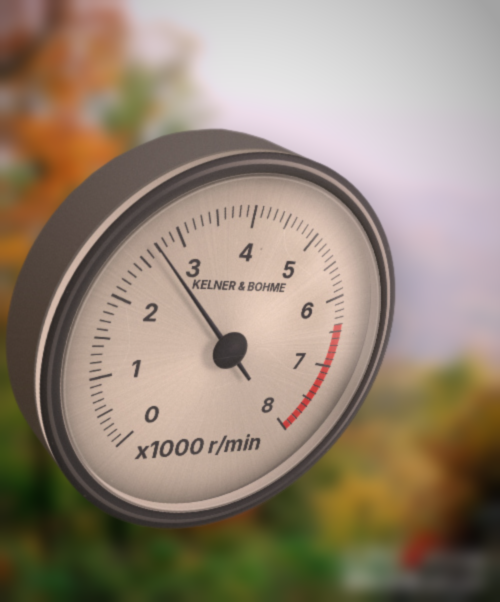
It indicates 2700 rpm
